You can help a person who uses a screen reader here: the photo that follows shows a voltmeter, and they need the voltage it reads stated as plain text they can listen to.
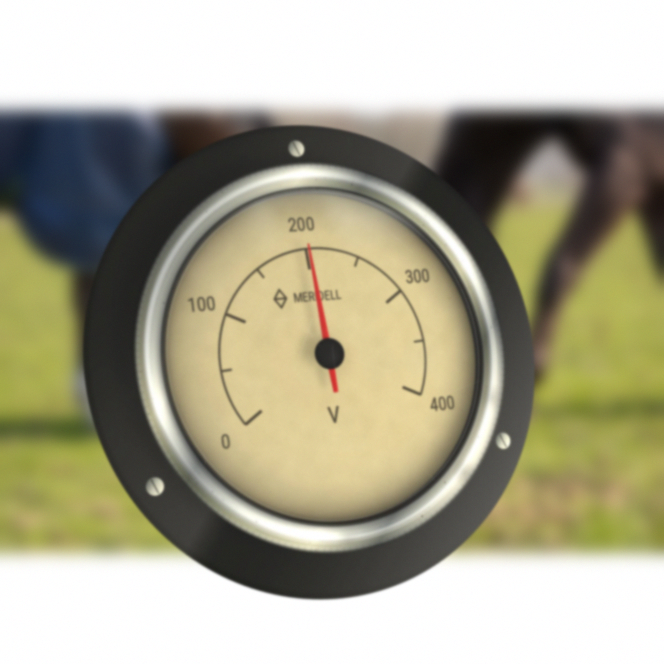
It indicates 200 V
